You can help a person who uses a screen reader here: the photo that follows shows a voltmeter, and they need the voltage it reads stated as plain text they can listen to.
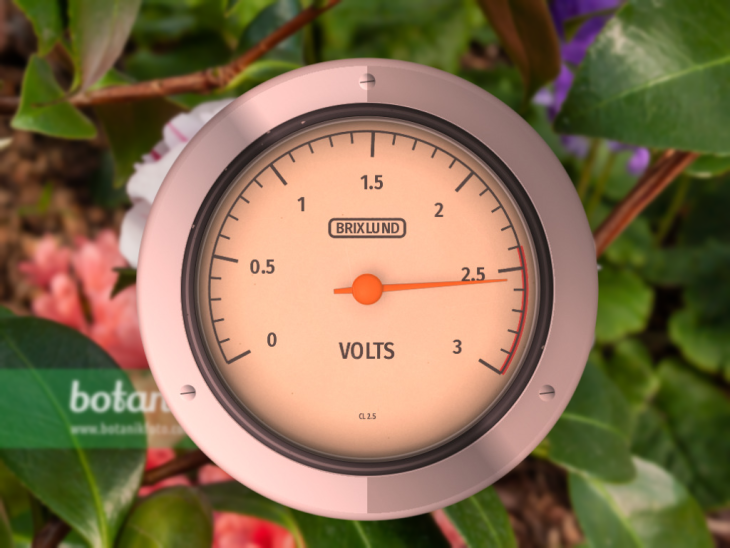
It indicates 2.55 V
